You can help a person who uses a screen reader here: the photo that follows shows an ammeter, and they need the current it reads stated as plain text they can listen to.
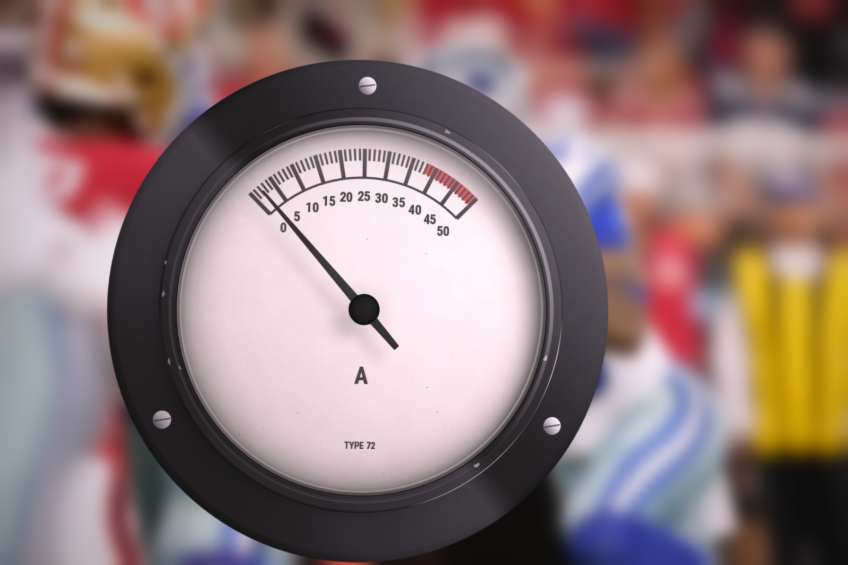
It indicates 2 A
